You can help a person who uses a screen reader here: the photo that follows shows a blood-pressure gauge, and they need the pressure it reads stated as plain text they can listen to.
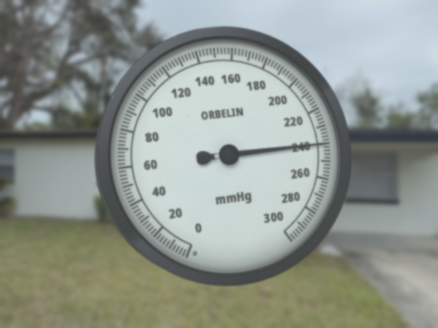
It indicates 240 mmHg
